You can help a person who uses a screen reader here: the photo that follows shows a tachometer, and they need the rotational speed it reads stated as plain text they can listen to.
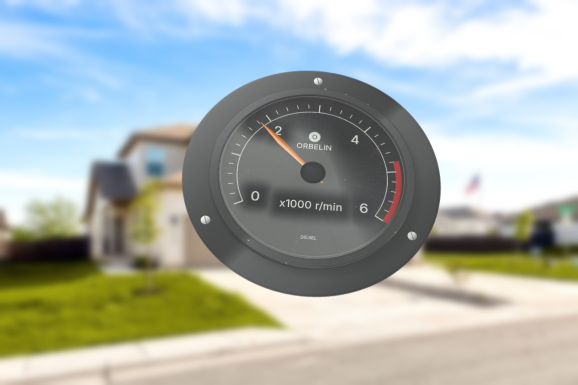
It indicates 1800 rpm
